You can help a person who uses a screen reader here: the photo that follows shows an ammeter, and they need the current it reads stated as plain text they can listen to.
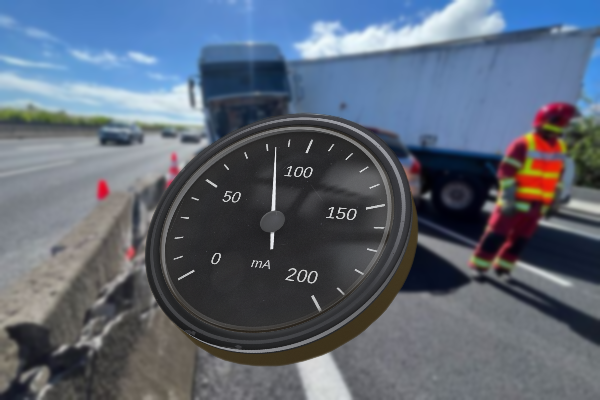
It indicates 85 mA
